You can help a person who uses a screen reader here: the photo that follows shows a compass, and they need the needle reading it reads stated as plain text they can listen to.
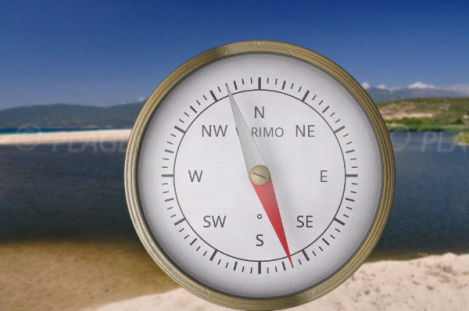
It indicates 160 °
